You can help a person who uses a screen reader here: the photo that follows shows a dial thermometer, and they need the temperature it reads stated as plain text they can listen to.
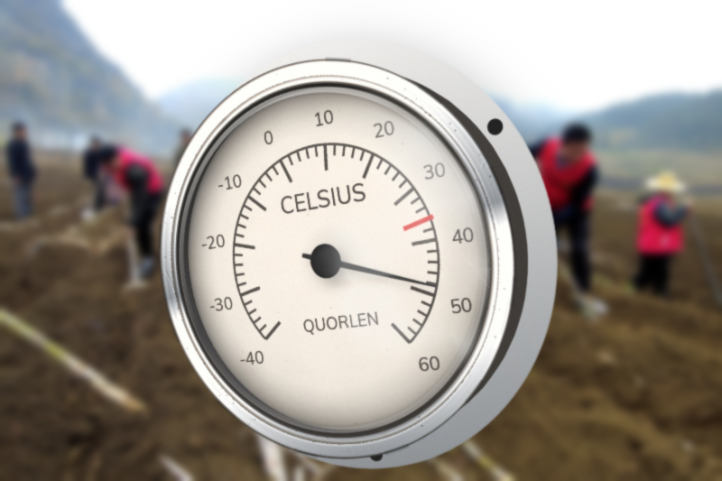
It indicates 48 °C
